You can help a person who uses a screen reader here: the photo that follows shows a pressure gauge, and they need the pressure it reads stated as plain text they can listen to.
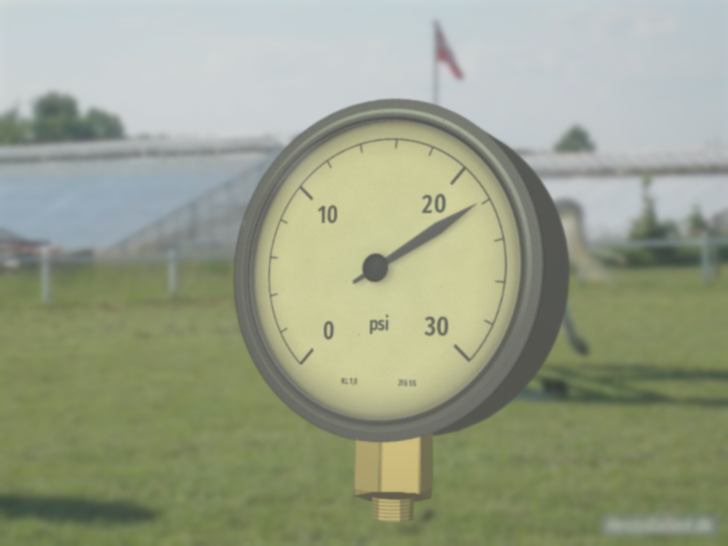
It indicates 22 psi
